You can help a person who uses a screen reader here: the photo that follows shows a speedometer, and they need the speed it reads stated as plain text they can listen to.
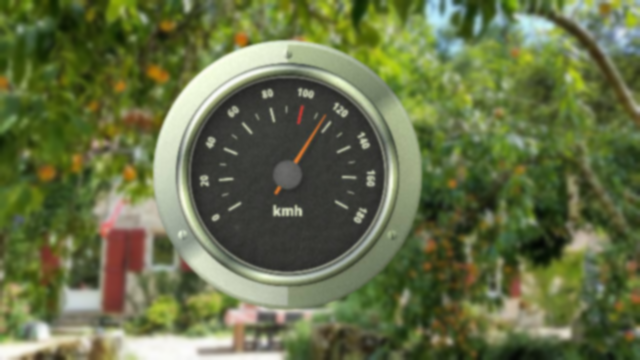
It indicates 115 km/h
